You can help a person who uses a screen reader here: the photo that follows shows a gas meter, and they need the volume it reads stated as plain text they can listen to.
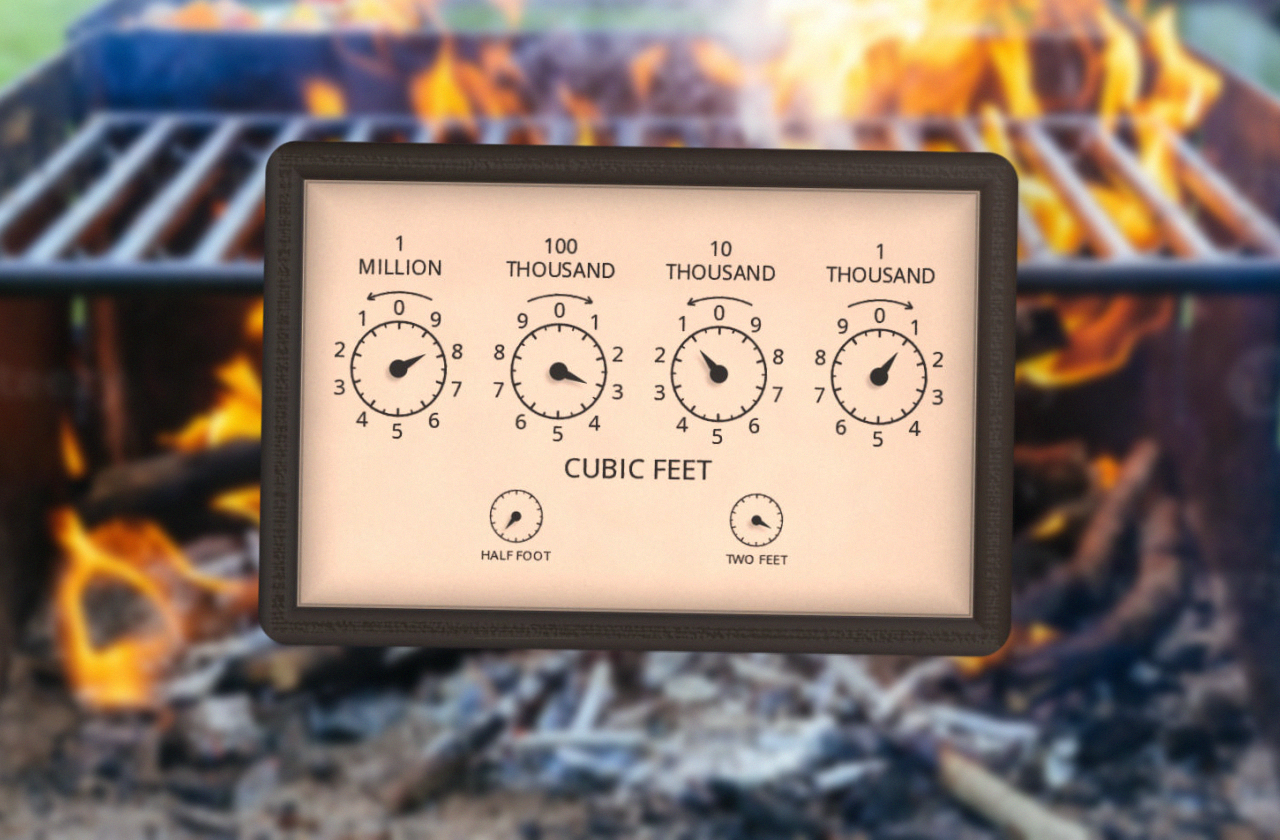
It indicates 831100 ft³
